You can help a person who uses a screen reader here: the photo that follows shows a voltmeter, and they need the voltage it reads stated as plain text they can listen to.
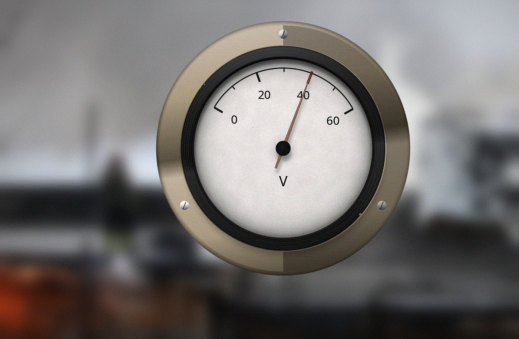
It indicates 40 V
